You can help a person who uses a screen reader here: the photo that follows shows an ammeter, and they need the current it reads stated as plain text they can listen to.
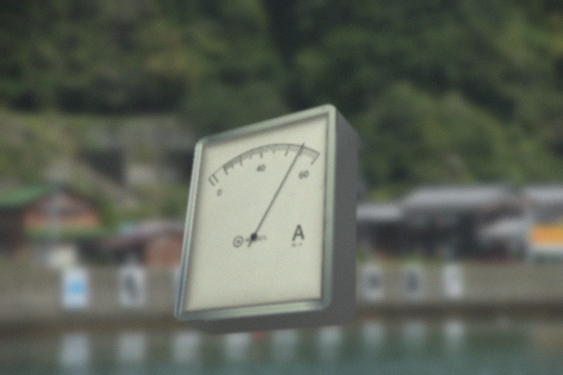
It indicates 55 A
